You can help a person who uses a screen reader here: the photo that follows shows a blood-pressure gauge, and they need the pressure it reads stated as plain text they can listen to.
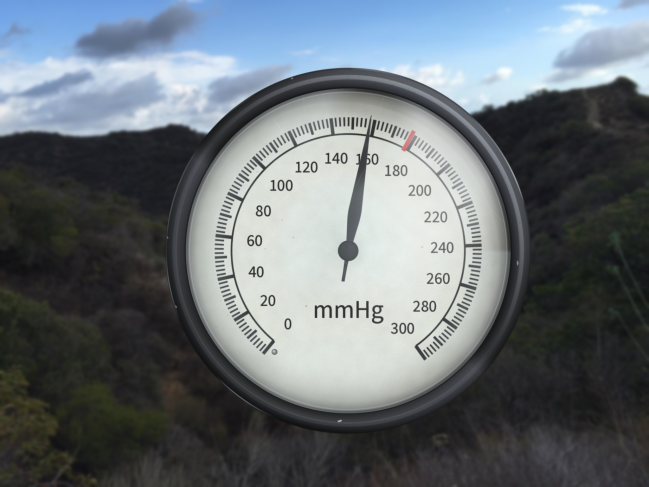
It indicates 158 mmHg
